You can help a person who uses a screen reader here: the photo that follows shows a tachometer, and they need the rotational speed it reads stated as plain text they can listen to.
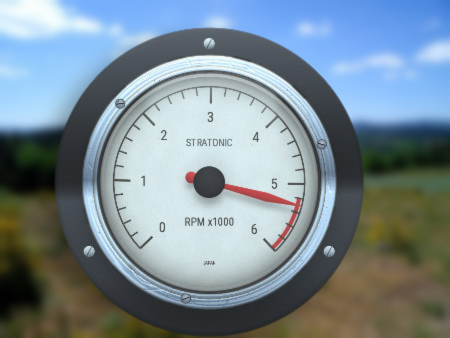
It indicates 5300 rpm
